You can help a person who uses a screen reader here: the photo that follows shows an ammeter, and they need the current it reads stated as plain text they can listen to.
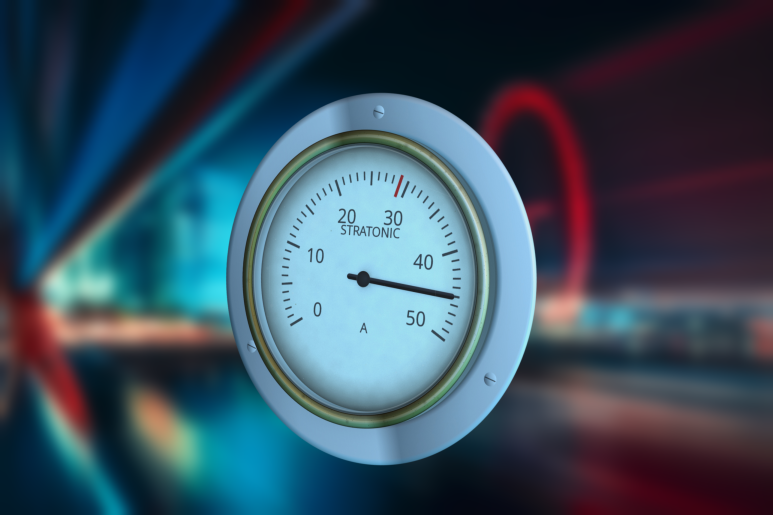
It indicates 45 A
